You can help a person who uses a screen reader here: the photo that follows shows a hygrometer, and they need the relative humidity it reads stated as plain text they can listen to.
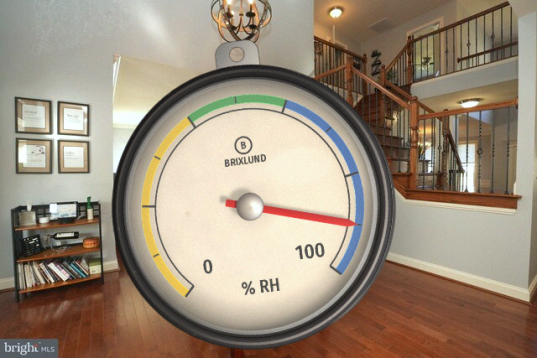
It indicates 90 %
